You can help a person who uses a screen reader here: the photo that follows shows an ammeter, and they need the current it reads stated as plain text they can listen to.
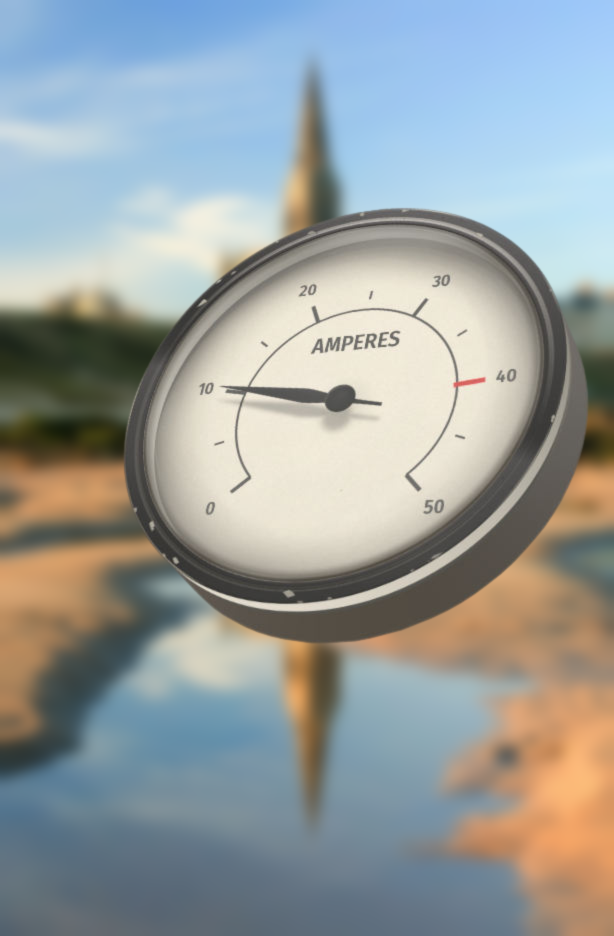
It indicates 10 A
